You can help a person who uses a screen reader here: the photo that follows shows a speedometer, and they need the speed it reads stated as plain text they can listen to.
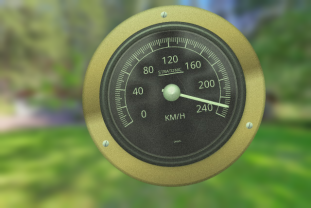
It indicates 230 km/h
